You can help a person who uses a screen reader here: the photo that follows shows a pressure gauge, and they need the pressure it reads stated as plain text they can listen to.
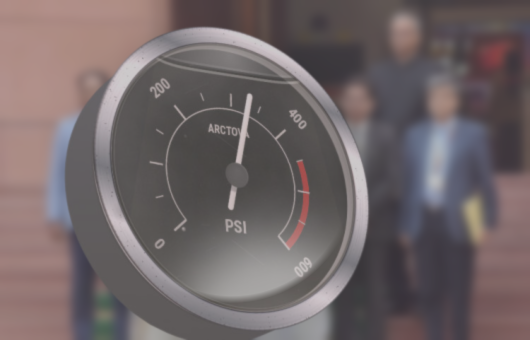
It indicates 325 psi
